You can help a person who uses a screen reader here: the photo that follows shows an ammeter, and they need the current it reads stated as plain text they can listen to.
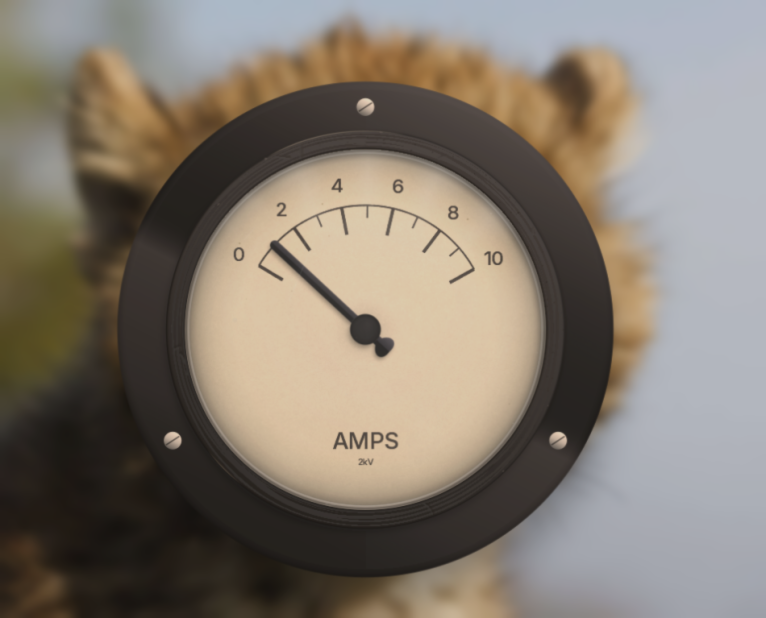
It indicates 1 A
